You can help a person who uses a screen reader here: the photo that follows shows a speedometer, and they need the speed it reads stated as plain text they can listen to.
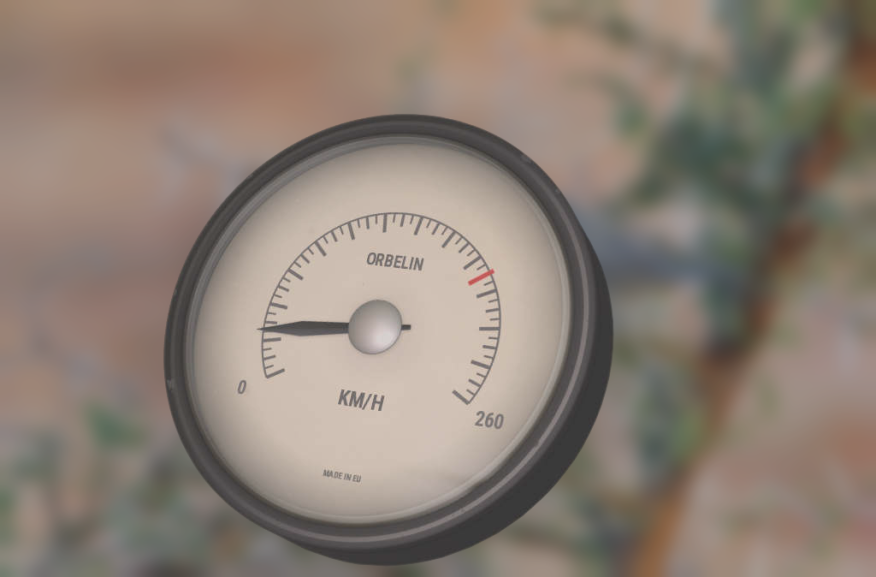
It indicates 25 km/h
